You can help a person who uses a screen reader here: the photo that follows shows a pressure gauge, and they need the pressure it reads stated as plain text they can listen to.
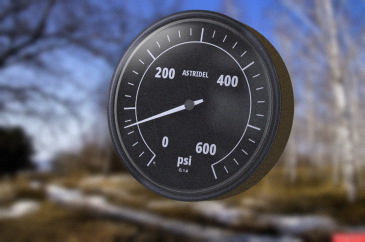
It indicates 70 psi
